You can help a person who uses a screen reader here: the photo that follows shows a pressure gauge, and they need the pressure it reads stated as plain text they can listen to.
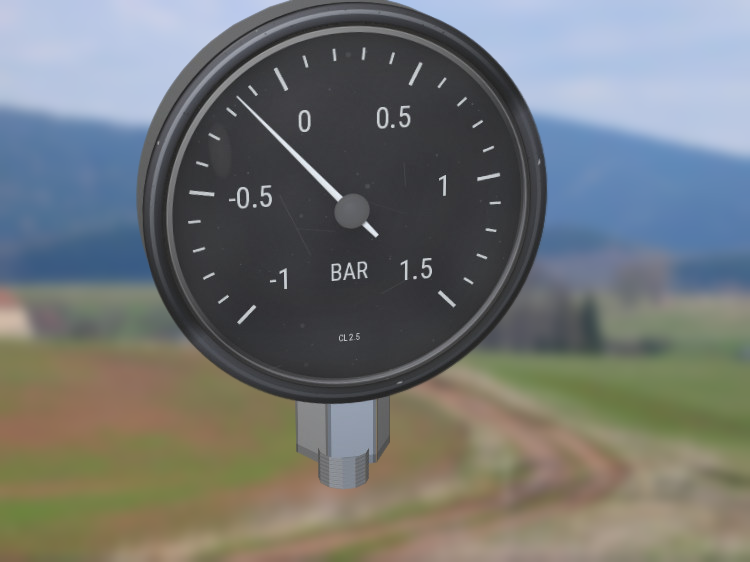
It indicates -0.15 bar
